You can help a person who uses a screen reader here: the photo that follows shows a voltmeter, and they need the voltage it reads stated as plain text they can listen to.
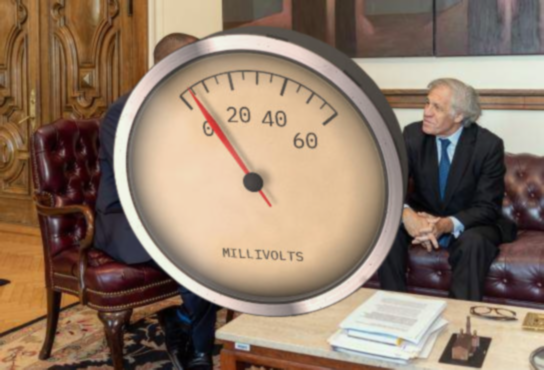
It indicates 5 mV
